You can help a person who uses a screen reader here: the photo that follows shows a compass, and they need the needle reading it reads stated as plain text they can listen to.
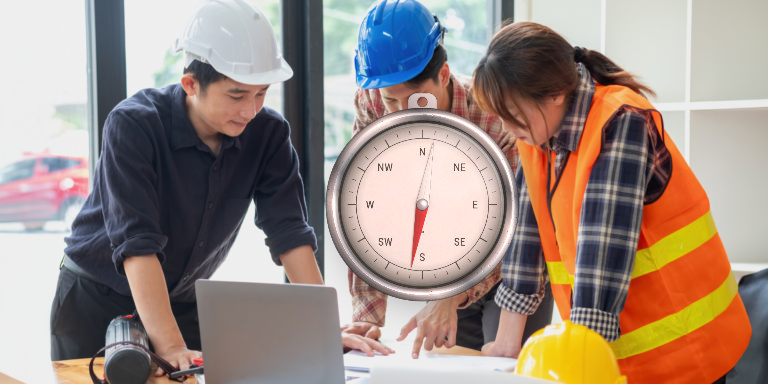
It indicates 190 °
